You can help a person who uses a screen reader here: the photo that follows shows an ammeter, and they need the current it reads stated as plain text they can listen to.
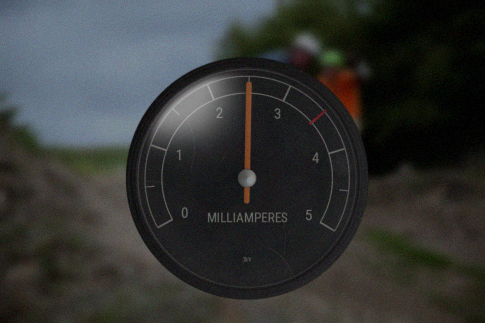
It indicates 2.5 mA
